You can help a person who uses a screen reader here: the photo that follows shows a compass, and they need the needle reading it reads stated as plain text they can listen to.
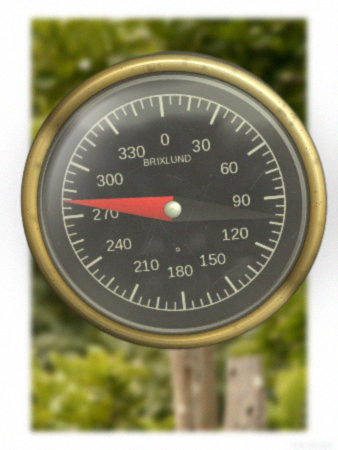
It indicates 280 °
